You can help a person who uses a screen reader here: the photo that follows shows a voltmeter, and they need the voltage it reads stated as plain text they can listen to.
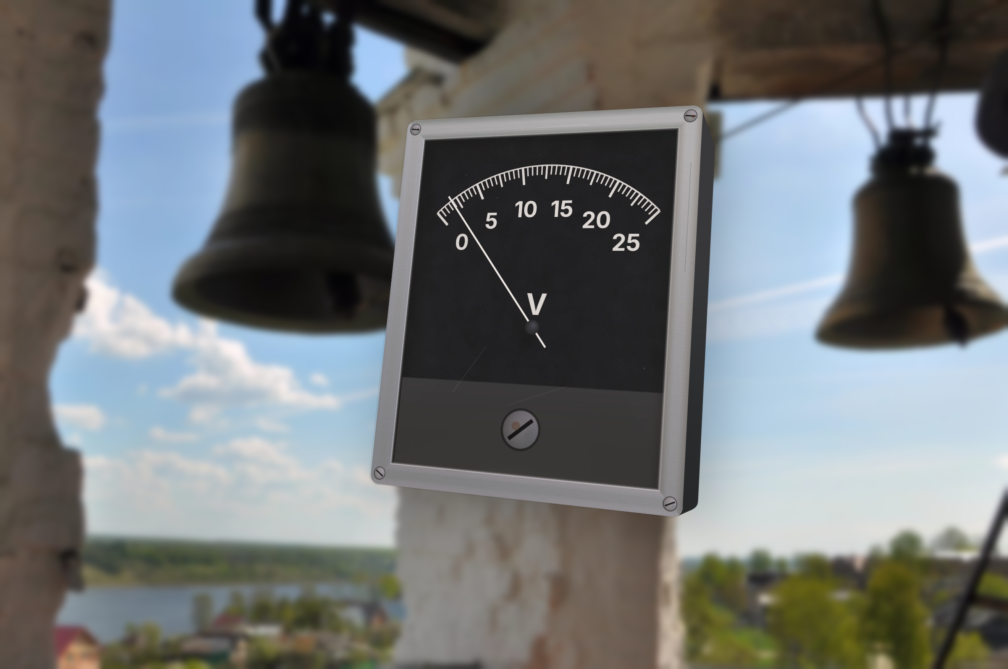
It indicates 2 V
